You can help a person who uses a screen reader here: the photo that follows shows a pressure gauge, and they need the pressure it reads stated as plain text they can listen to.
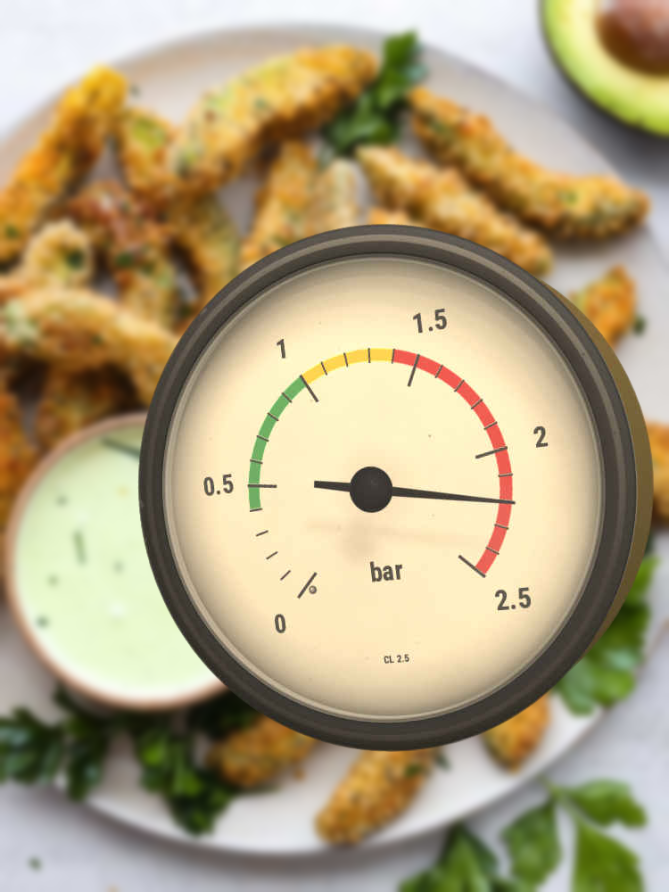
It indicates 2.2 bar
